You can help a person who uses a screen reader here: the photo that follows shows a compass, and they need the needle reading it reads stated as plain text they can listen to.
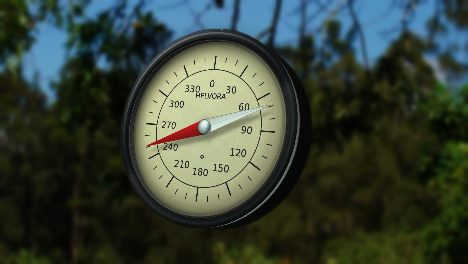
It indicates 250 °
